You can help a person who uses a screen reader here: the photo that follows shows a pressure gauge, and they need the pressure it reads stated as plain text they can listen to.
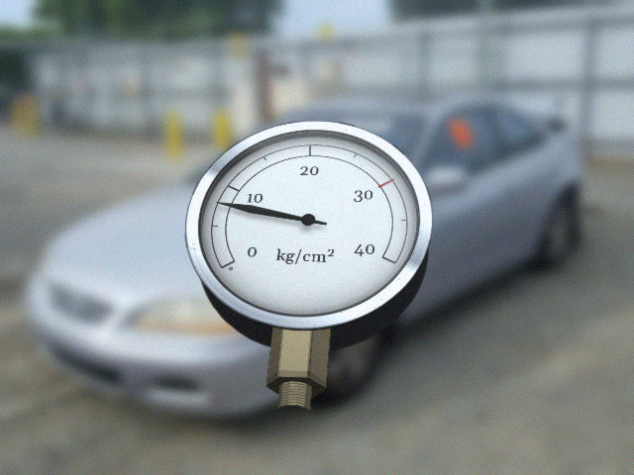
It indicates 7.5 kg/cm²
